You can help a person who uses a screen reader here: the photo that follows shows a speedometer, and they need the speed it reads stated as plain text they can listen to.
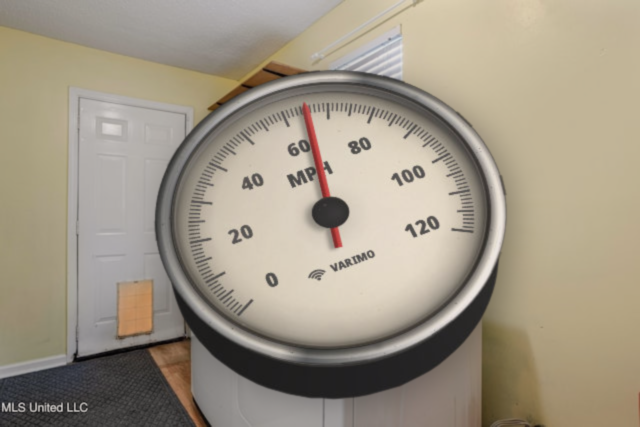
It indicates 65 mph
